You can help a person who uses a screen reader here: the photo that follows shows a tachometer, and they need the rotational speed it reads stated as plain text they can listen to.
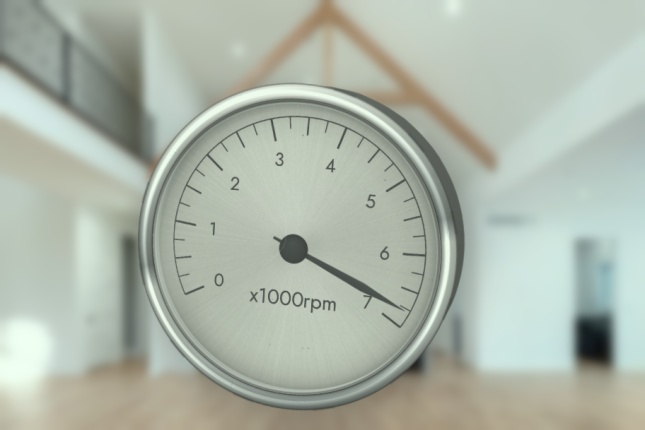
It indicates 6750 rpm
